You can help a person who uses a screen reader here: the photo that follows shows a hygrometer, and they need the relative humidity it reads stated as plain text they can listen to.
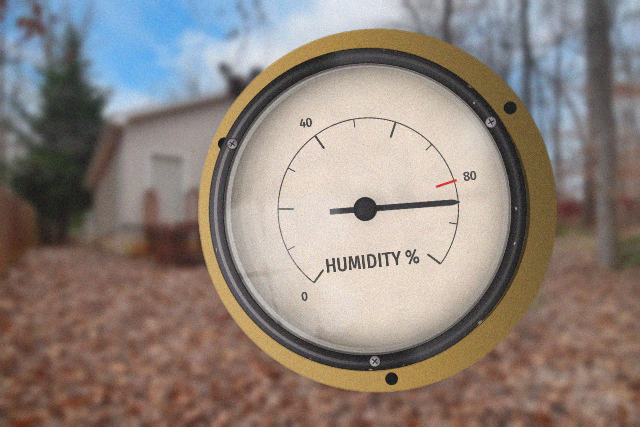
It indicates 85 %
